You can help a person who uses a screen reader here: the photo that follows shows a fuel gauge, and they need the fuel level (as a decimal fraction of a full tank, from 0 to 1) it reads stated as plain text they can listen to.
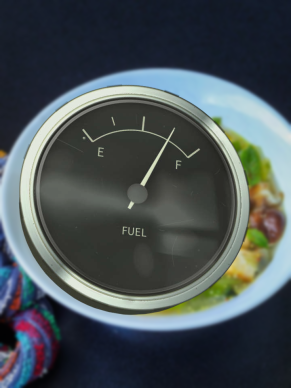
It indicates 0.75
